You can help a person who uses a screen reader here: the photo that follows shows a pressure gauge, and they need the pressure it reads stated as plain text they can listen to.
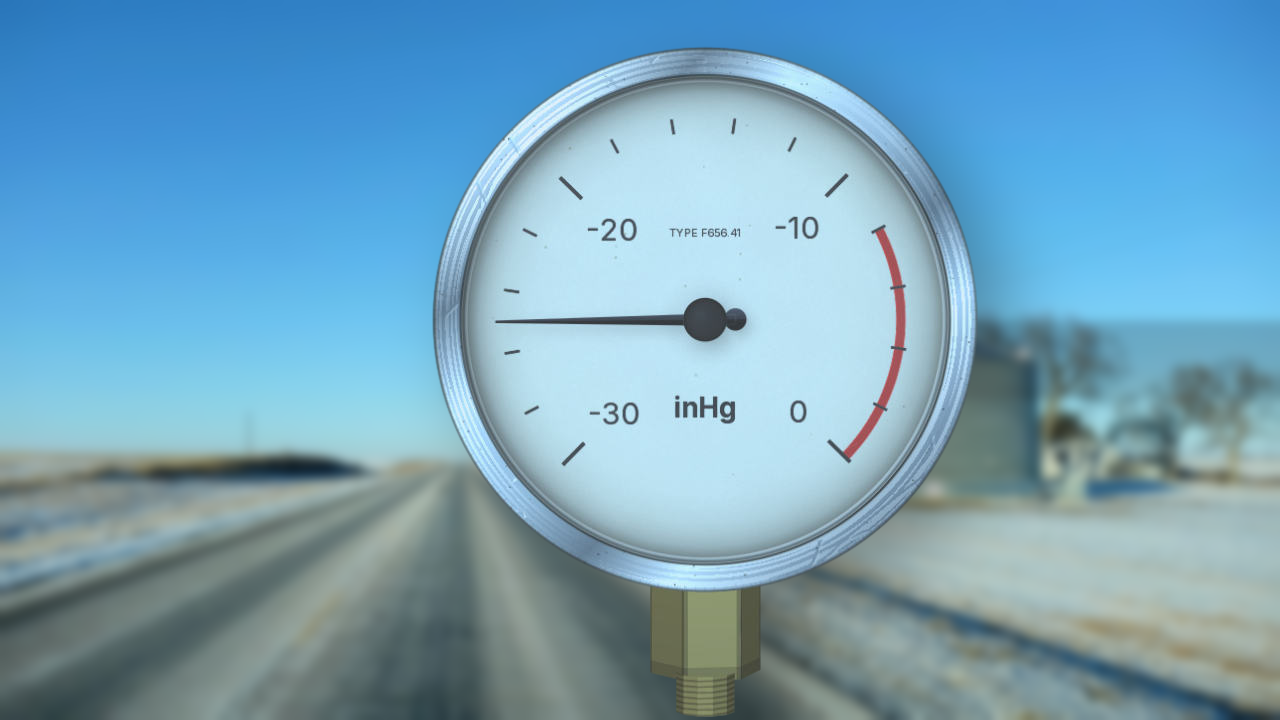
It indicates -25 inHg
